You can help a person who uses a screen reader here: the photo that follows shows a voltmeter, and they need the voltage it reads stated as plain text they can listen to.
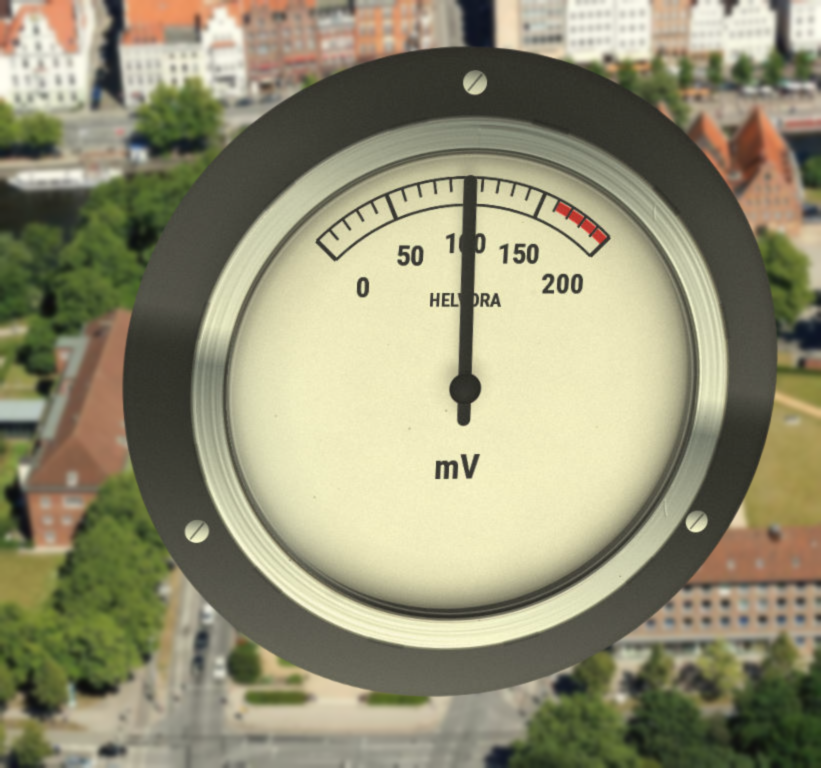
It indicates 100 mV
